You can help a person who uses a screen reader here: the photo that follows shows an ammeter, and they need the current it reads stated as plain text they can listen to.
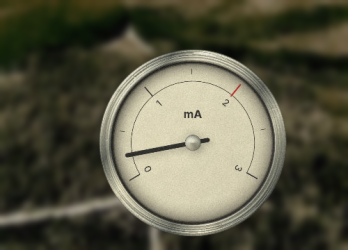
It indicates 0.25 mA
